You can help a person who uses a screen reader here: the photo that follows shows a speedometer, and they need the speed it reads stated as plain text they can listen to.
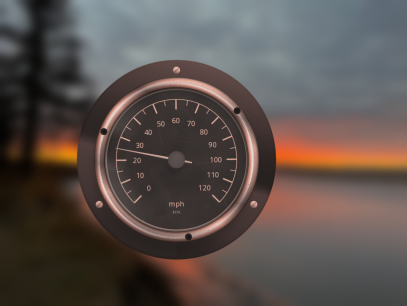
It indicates 25 mph
